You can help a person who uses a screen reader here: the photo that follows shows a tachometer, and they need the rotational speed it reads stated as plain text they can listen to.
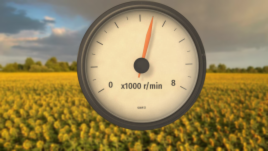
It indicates 4500 rpm
